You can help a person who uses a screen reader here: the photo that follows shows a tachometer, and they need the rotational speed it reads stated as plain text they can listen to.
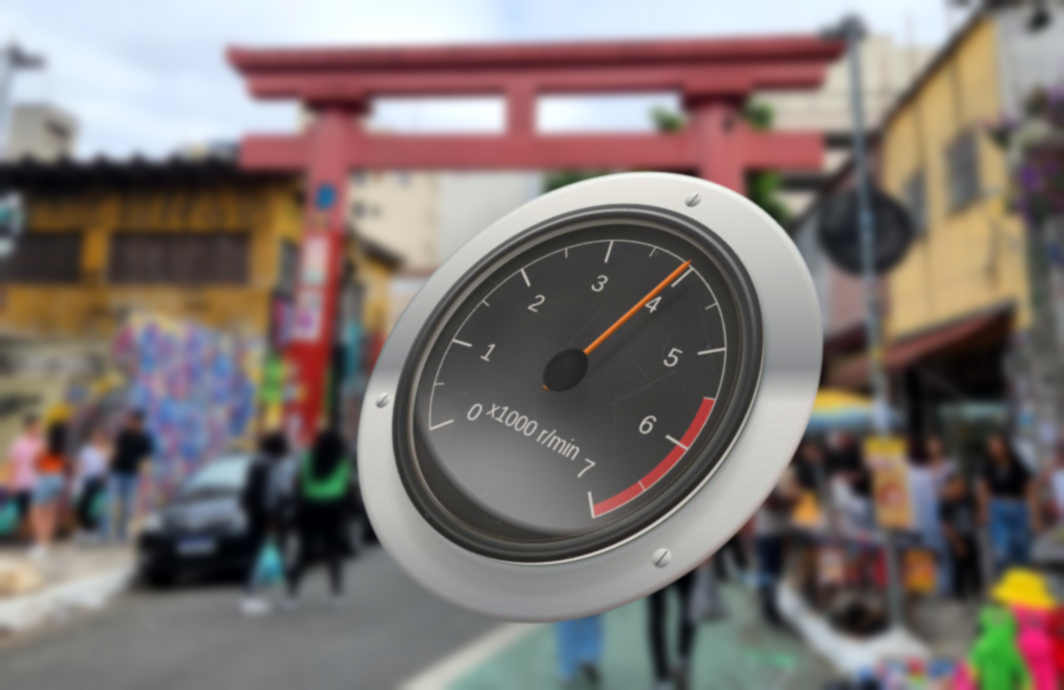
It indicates 4000 rpm
